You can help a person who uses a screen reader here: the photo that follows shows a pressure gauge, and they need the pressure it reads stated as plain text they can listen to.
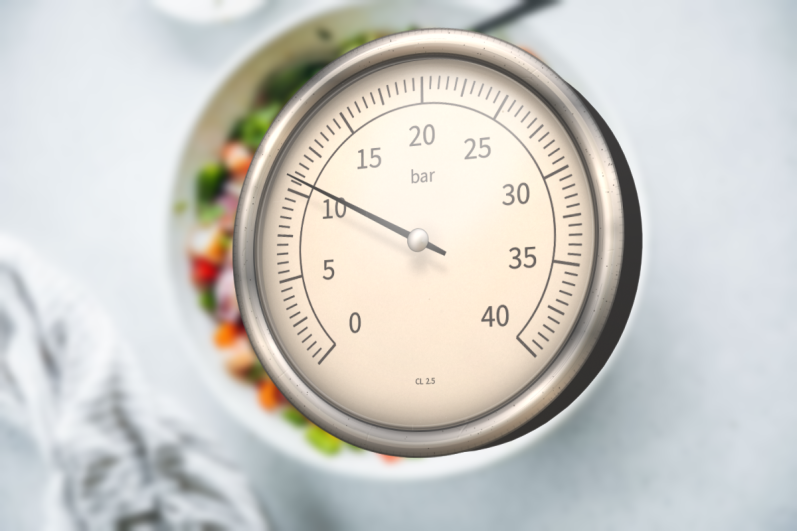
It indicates 10.75 bar
